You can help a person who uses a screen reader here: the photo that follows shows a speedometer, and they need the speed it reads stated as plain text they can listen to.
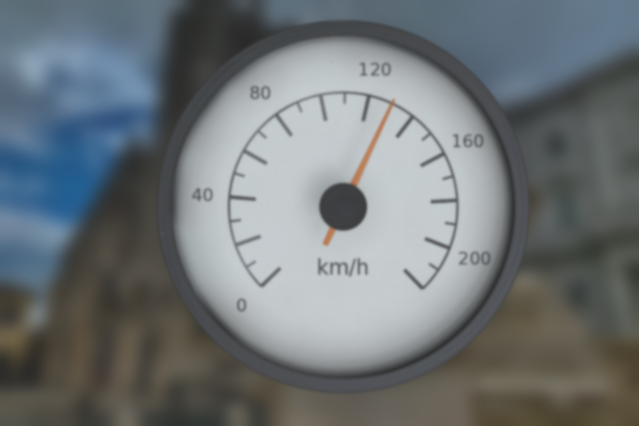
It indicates 130 km/h
